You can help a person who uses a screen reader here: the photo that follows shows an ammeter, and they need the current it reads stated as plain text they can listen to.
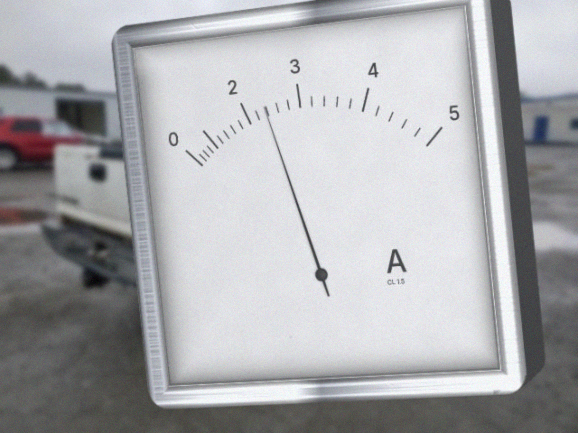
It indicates 2.4 A
